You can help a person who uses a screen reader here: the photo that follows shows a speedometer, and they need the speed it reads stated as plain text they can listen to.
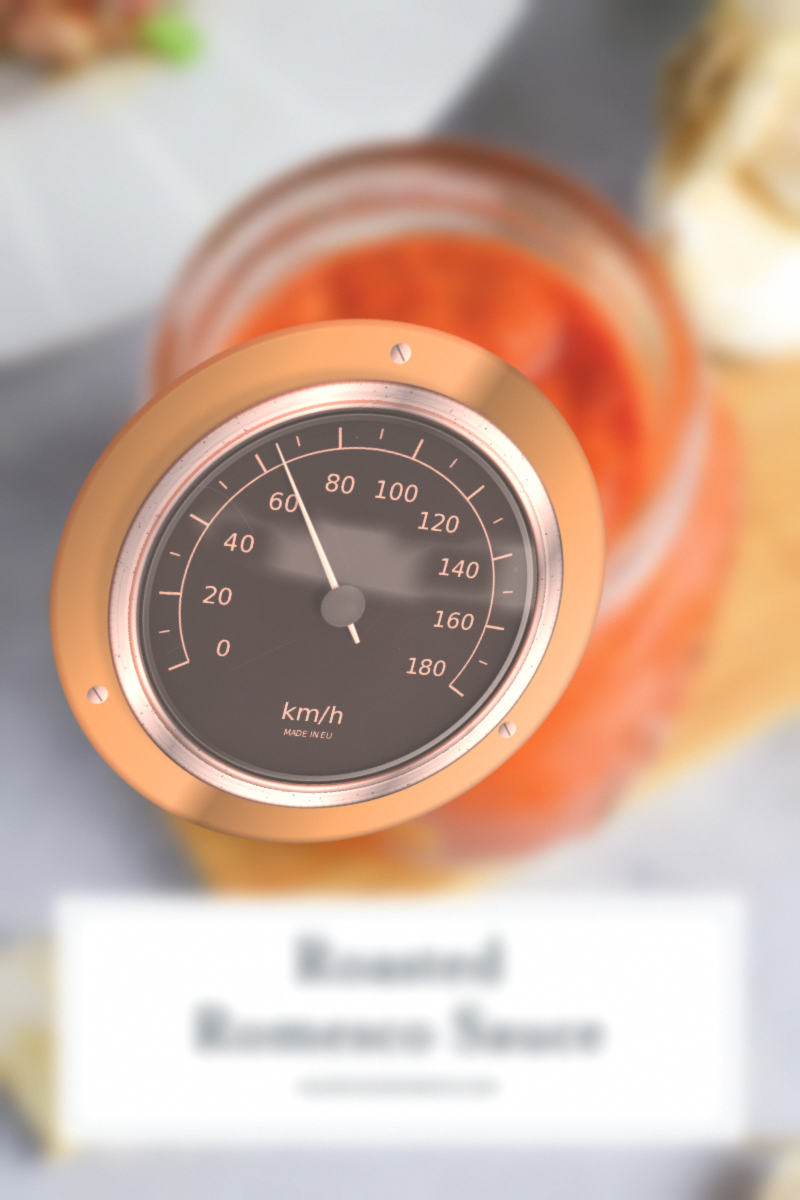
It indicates 65 km/h
